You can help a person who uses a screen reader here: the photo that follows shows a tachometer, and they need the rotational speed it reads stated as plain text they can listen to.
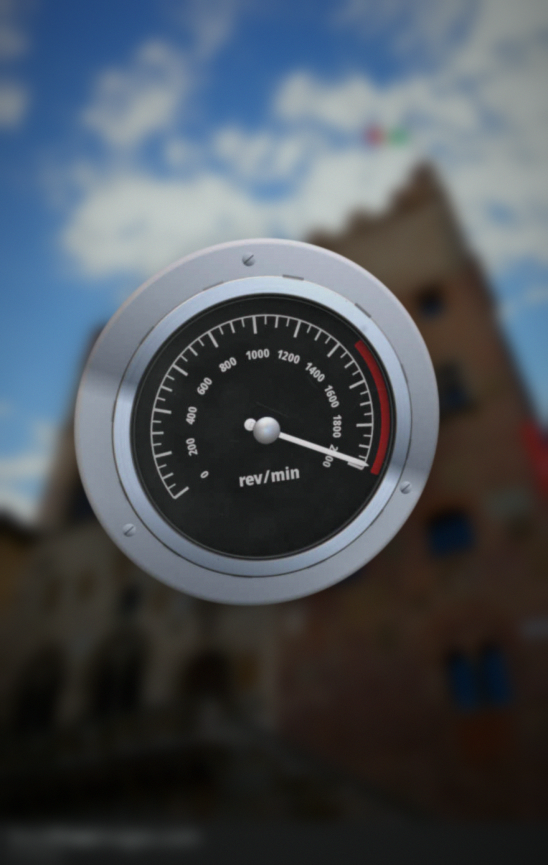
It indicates 1975 rpm
